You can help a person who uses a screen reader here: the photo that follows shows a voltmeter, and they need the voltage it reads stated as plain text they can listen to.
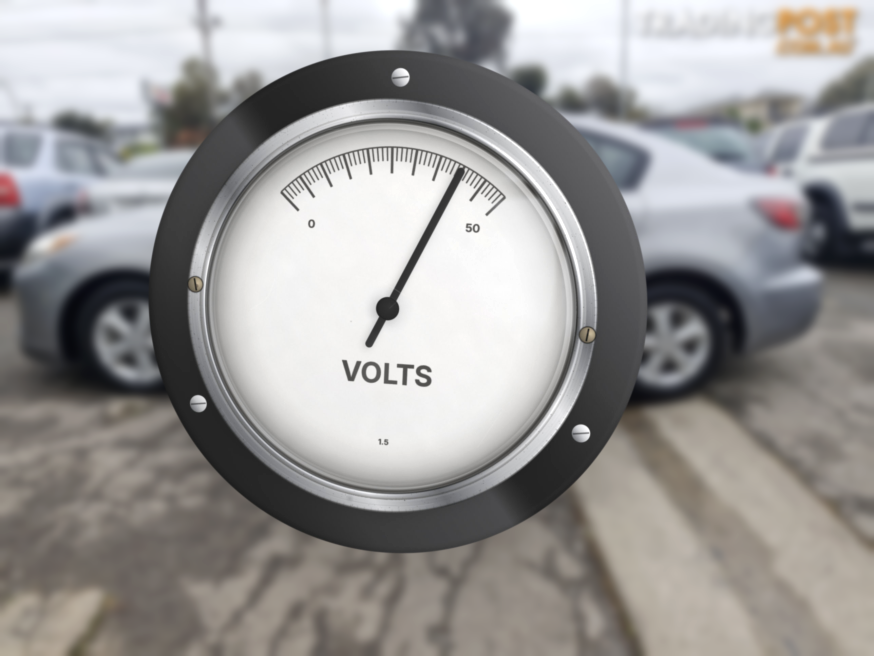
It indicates 40 V
